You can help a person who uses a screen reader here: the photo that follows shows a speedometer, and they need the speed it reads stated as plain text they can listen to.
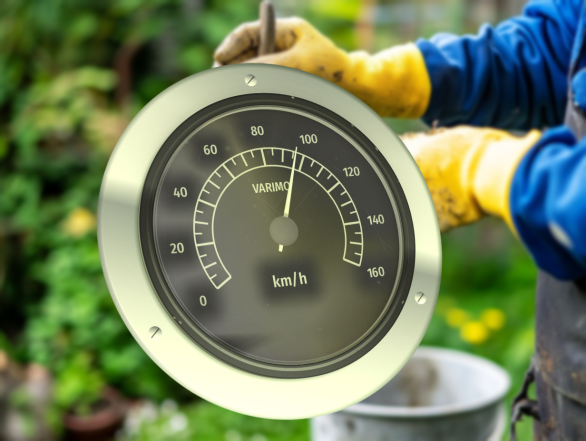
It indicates 95 km/h
